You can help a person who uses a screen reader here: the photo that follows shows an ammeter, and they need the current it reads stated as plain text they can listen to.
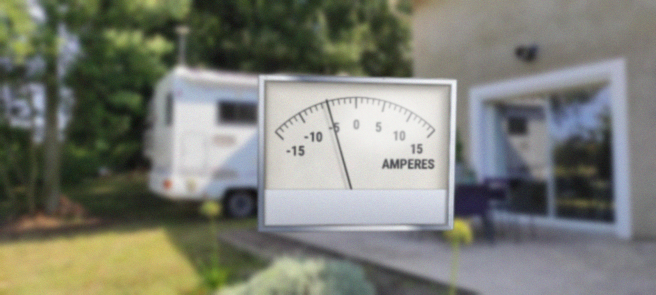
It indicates -5 A
